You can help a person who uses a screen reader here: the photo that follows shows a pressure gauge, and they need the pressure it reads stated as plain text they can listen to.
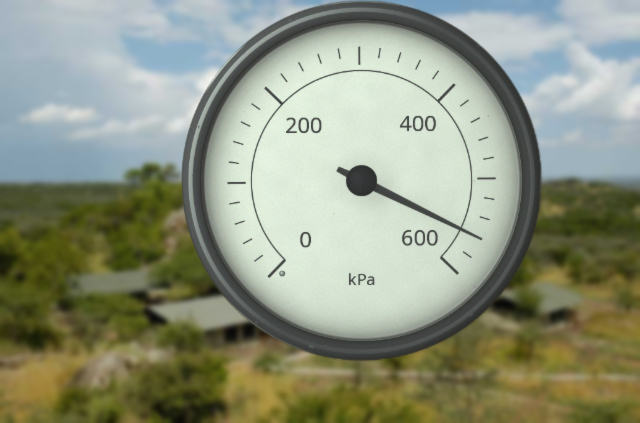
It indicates 560 kPa
